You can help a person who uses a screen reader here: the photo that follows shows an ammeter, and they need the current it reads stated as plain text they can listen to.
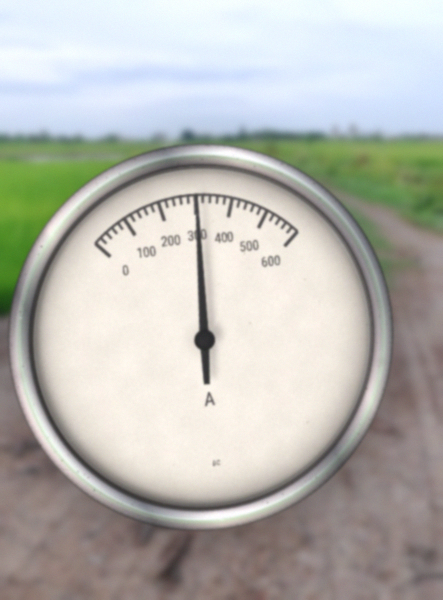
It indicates 300 A
